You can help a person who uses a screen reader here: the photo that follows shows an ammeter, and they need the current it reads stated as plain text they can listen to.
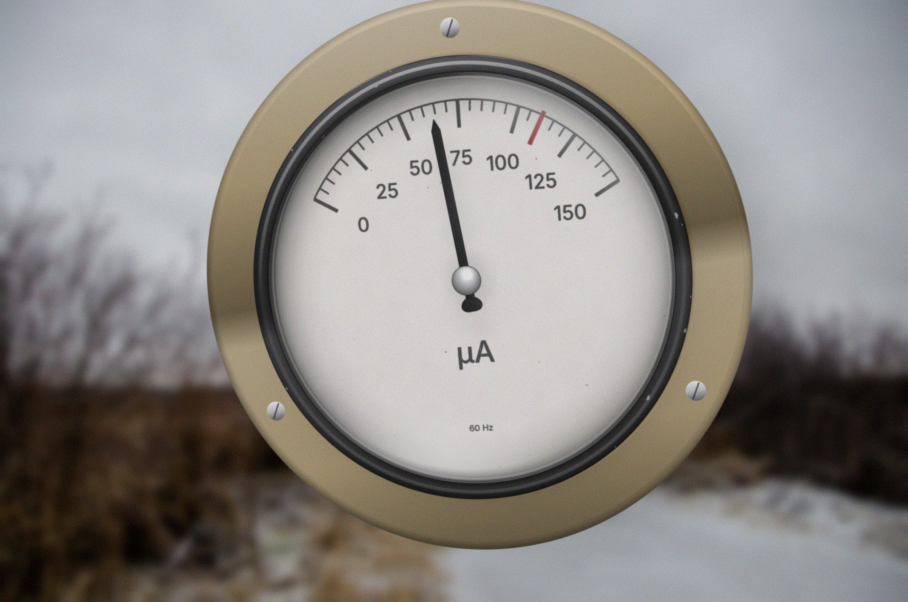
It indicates 65 µA
